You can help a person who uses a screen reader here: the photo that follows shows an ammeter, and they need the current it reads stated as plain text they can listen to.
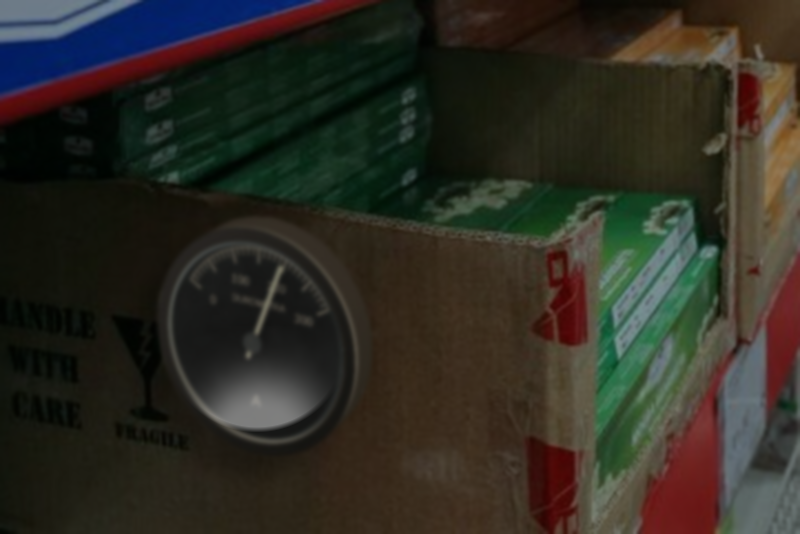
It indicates 200 A
